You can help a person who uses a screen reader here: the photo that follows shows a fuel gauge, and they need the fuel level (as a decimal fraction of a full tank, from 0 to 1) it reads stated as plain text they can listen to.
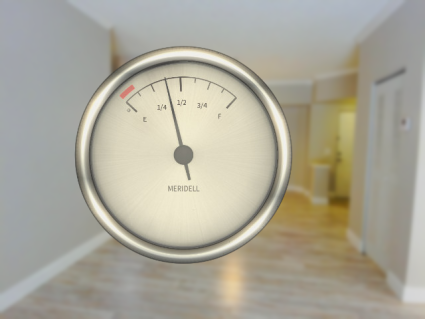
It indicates 0.375
